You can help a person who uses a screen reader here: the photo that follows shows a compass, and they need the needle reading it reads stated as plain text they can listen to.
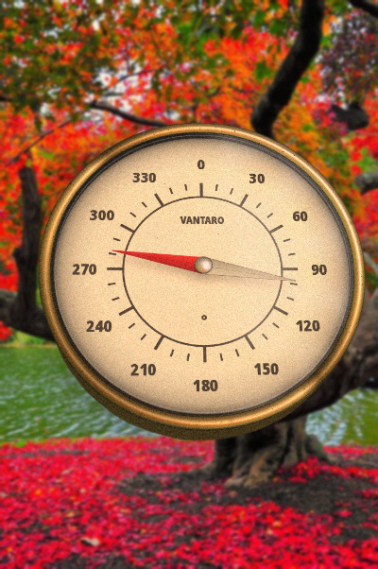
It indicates 280 °
